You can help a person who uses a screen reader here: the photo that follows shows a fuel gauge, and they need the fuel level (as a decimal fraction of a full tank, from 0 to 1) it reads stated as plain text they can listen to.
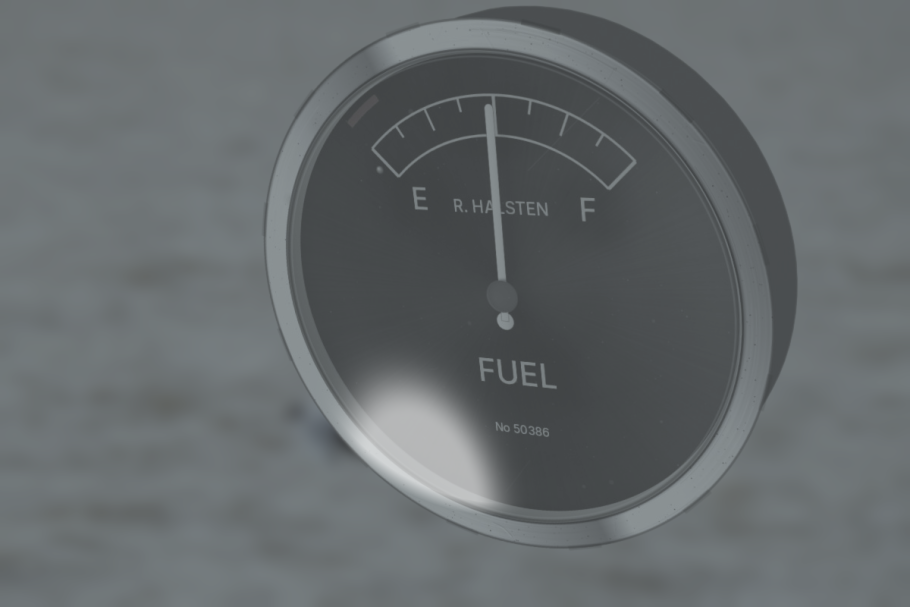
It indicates 0.5
